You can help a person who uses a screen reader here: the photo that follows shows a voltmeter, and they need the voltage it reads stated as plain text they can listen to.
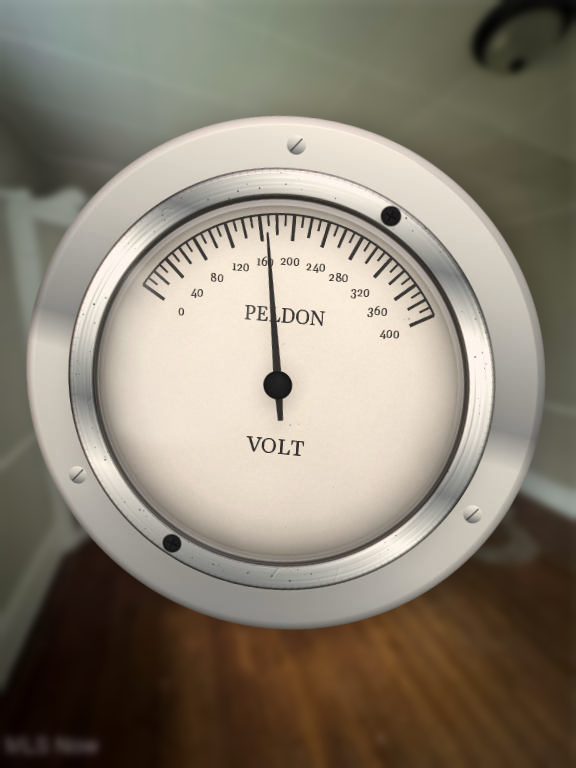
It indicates 170 V
